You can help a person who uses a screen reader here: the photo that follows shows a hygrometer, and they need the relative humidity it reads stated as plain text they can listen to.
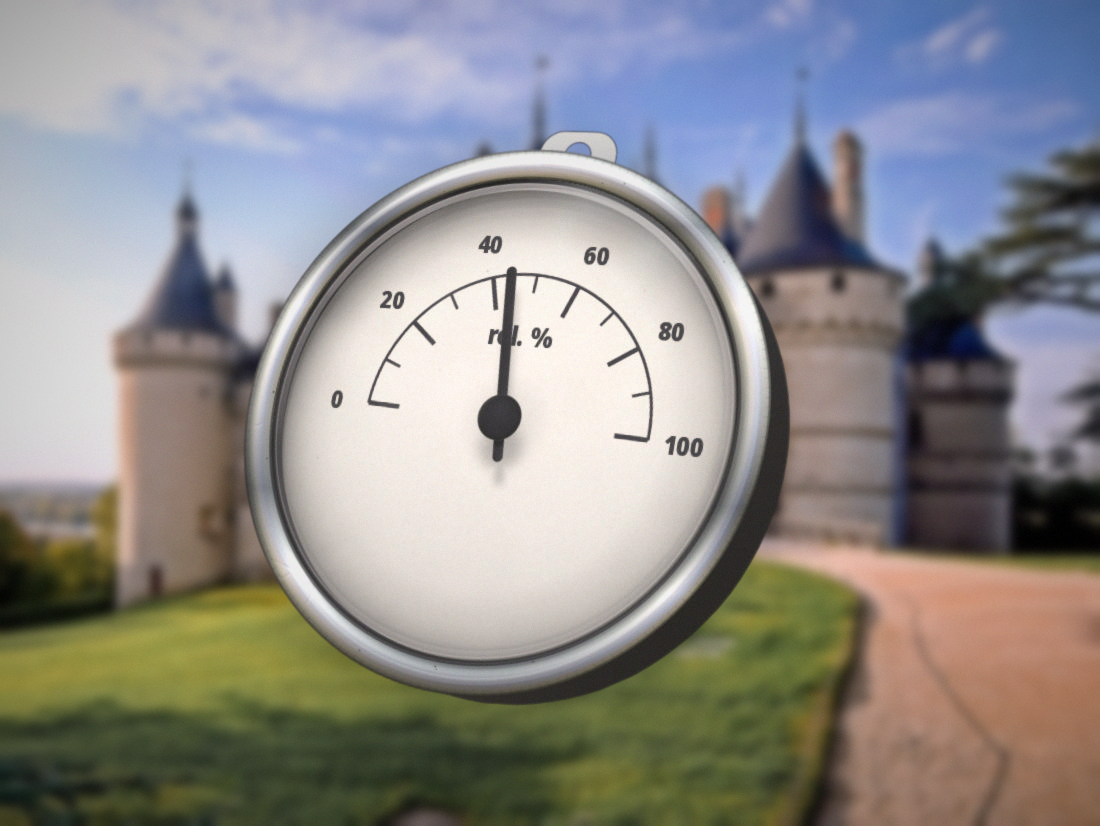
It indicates 45 %
